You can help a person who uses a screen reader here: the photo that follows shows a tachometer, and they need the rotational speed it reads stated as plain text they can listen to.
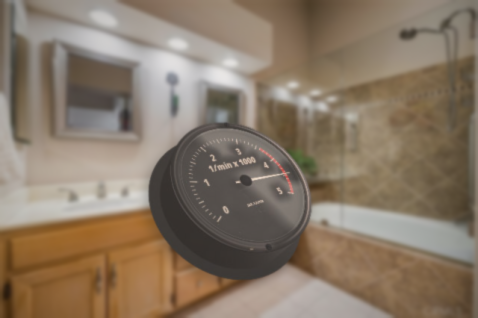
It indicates 4500 rpm
